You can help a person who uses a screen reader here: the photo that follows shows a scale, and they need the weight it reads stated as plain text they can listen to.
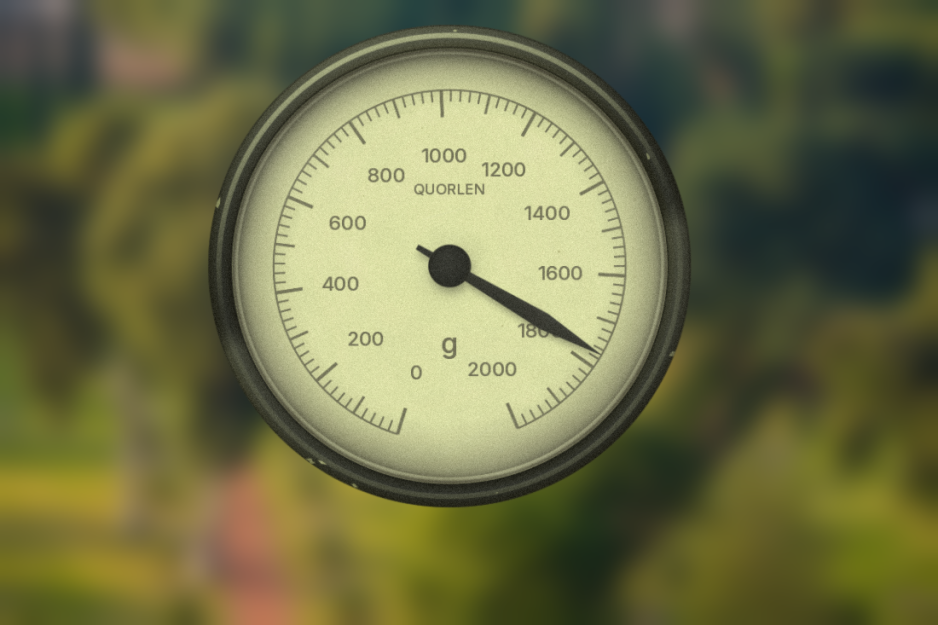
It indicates 1770 g
